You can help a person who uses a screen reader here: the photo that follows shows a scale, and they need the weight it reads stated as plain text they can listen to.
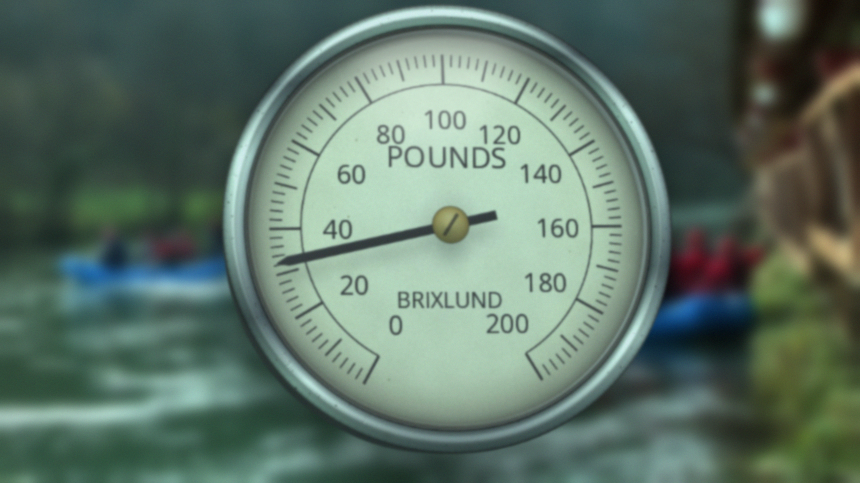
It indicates 32 lb
